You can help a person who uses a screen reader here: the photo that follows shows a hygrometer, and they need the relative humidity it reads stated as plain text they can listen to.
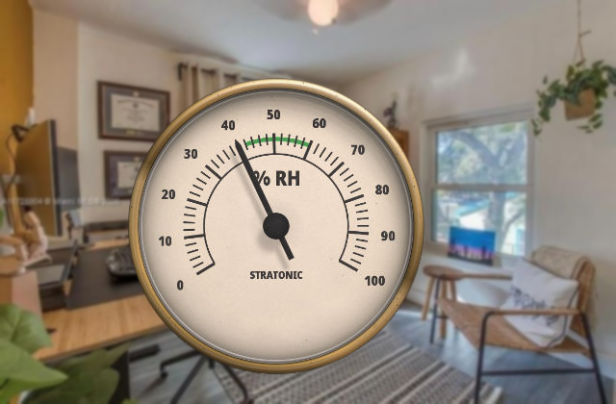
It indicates 40 %
